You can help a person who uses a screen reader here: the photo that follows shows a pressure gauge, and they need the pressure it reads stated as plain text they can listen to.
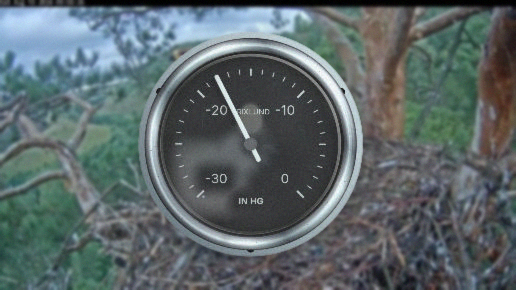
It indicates -18 inHg
